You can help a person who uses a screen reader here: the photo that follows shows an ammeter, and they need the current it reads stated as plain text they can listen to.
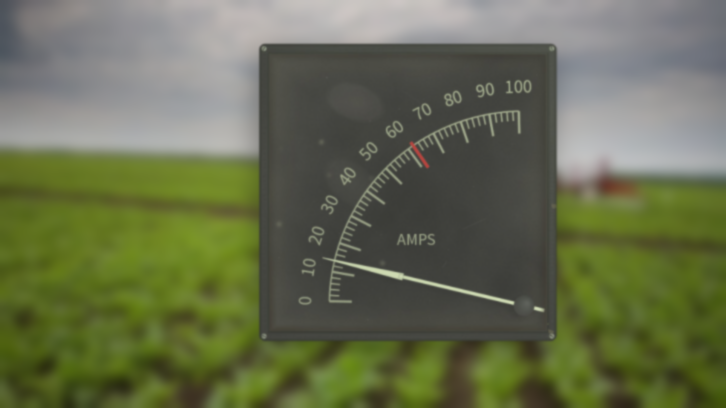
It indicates 14 A
